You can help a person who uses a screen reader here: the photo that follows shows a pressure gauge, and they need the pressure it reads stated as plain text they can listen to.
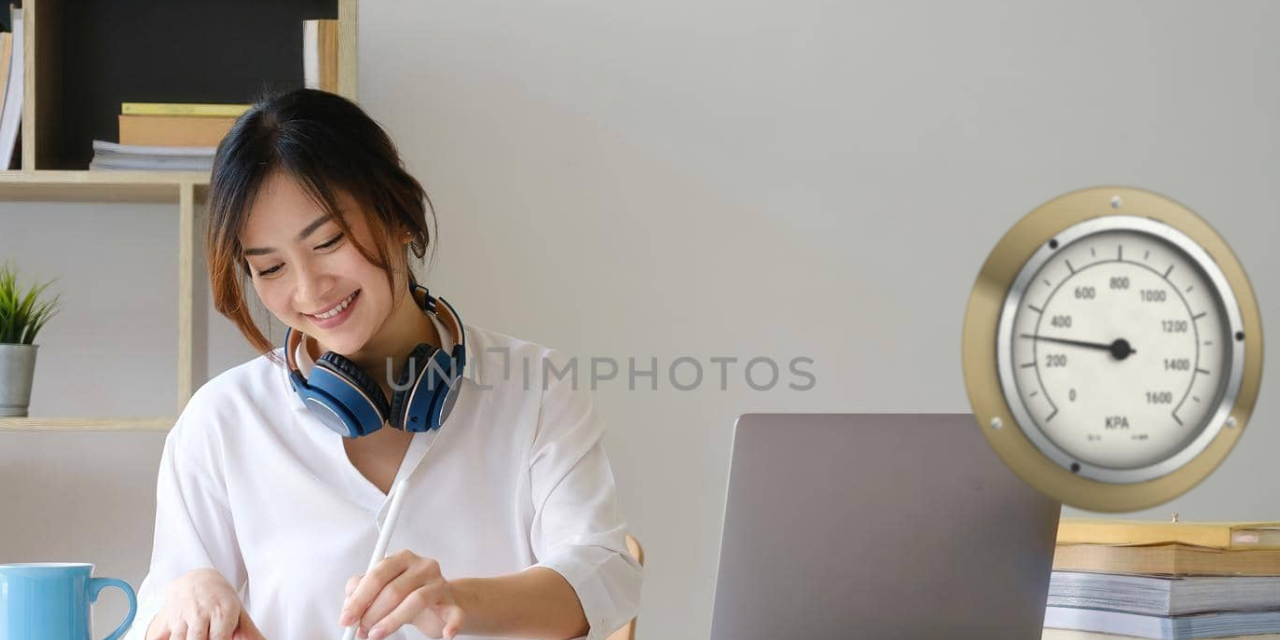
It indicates 300 kPa
